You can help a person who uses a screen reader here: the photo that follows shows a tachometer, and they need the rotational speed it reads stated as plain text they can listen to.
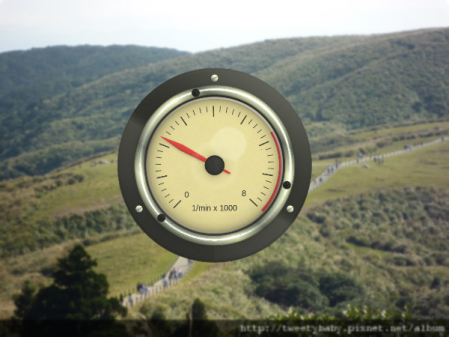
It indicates 2200 rpm
